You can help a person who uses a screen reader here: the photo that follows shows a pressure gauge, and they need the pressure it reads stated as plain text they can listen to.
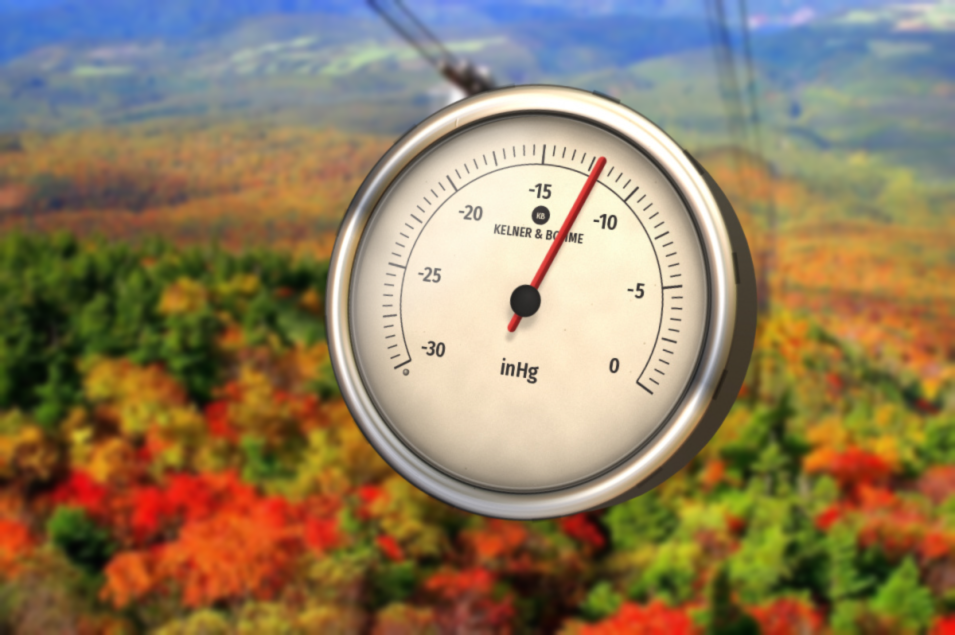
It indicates -12 inHg
